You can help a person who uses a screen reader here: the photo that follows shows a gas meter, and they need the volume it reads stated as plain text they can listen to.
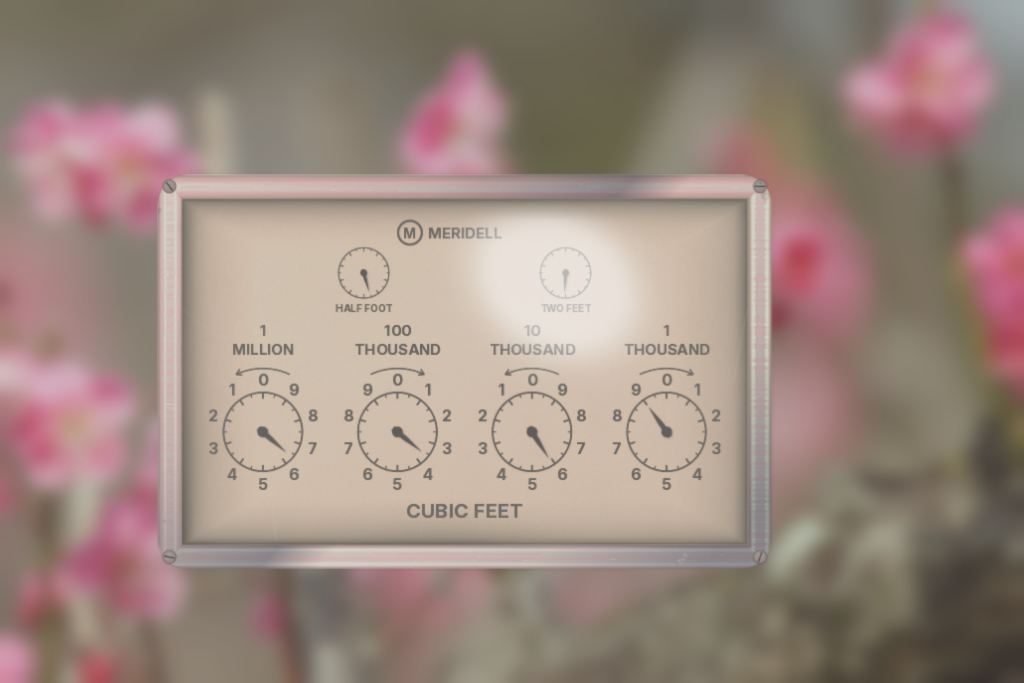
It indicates 635900 ft³
